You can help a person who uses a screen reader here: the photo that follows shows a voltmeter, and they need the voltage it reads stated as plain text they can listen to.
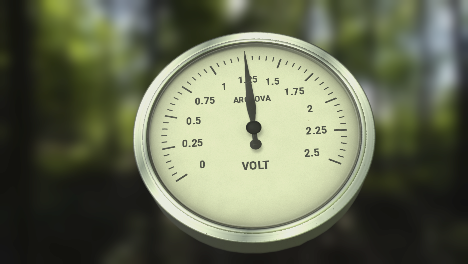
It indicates 1.25 V
